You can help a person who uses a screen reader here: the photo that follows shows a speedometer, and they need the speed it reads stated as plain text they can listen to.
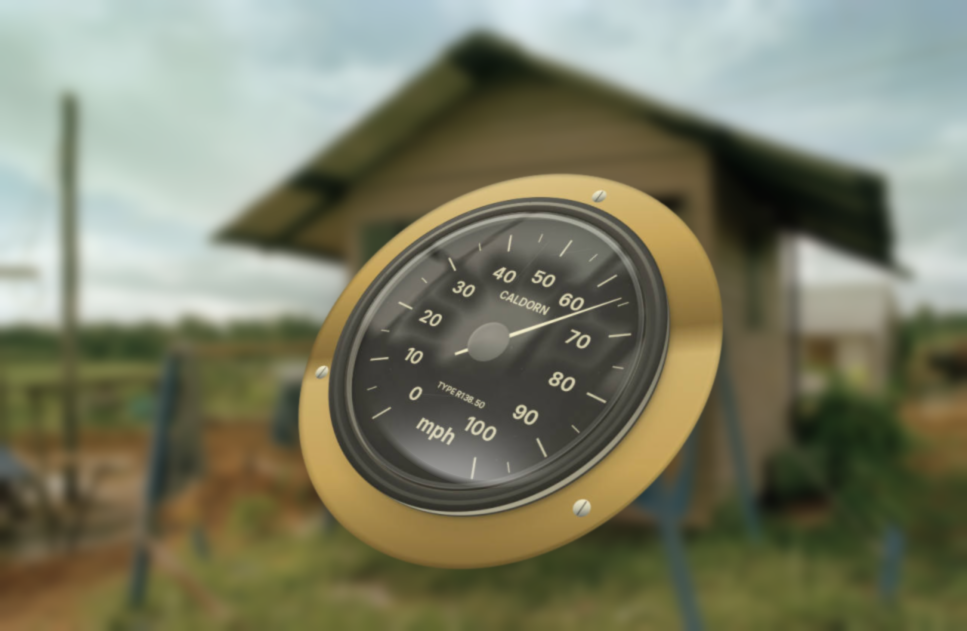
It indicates 65 mph
